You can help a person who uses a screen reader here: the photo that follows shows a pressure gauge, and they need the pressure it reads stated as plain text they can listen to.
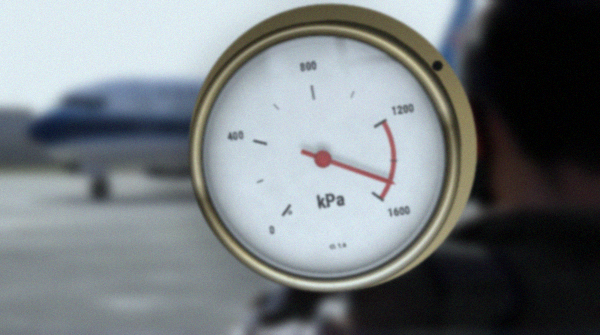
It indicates 1500 kPa
